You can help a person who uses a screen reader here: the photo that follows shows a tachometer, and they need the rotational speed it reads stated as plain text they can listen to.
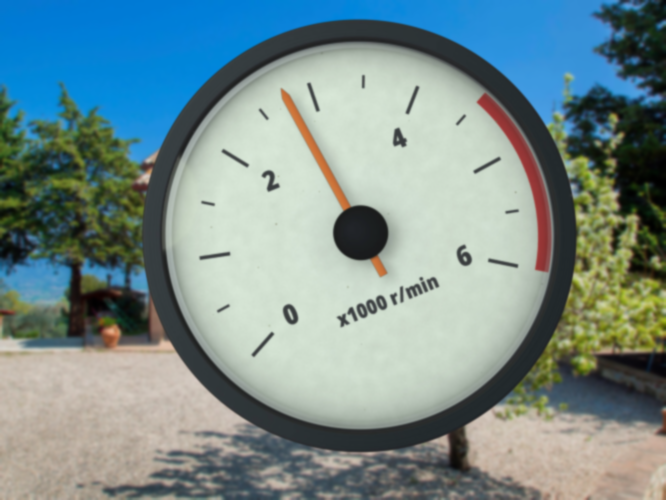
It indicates 2750 rpm
